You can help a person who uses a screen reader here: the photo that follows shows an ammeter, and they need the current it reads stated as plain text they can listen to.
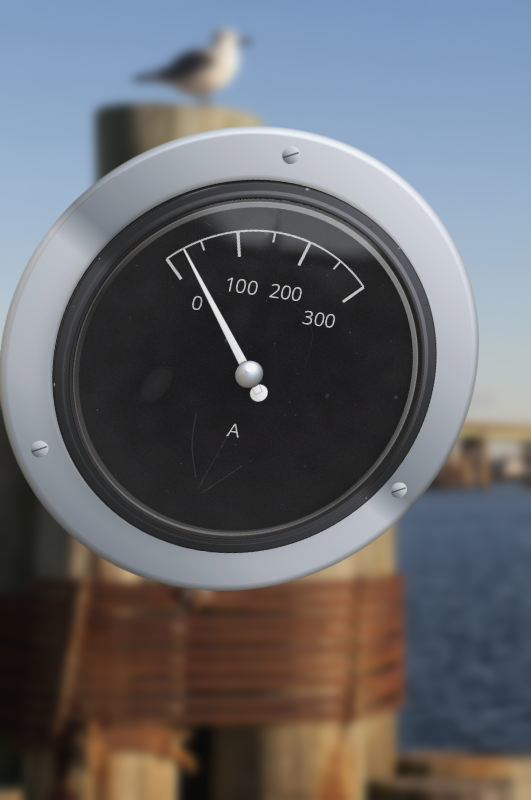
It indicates 25 A
